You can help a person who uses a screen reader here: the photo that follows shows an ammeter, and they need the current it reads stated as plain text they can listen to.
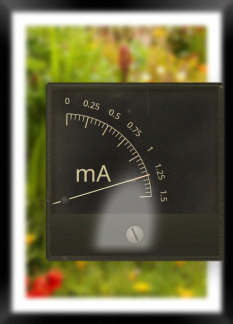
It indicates 1.25 mA
